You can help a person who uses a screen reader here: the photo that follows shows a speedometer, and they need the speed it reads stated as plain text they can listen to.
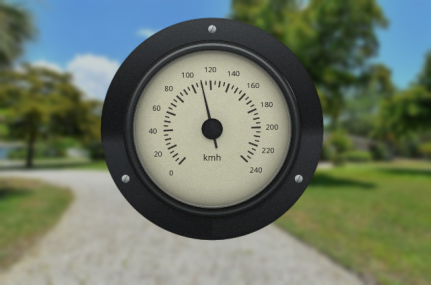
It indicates 110 km/h
